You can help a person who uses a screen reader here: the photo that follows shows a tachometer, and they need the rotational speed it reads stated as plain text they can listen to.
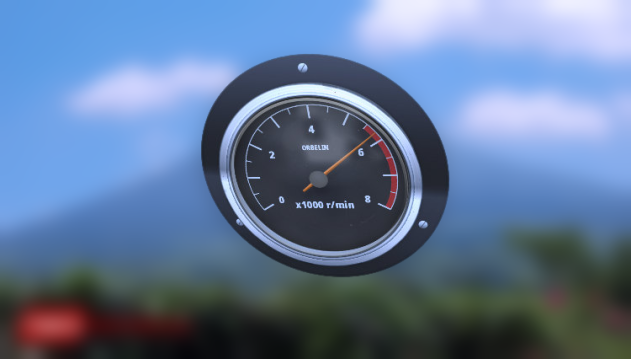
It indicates 5750 rpm
